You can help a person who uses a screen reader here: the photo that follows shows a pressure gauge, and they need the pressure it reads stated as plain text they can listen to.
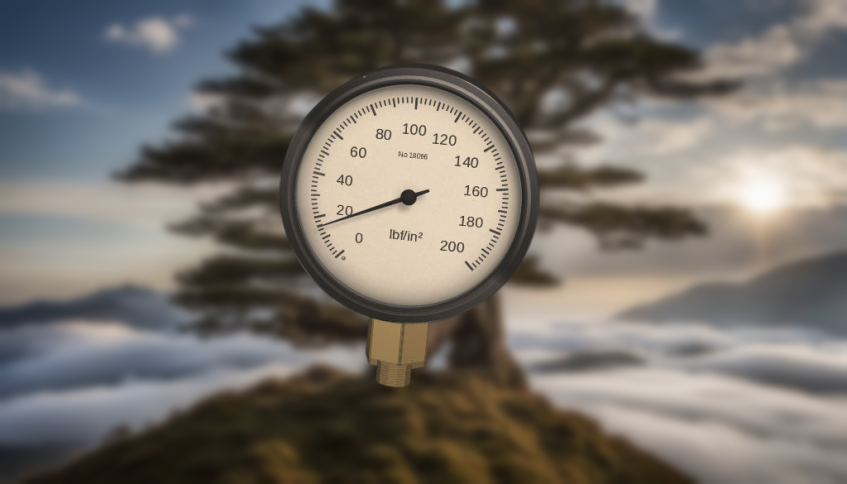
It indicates 16 psi
